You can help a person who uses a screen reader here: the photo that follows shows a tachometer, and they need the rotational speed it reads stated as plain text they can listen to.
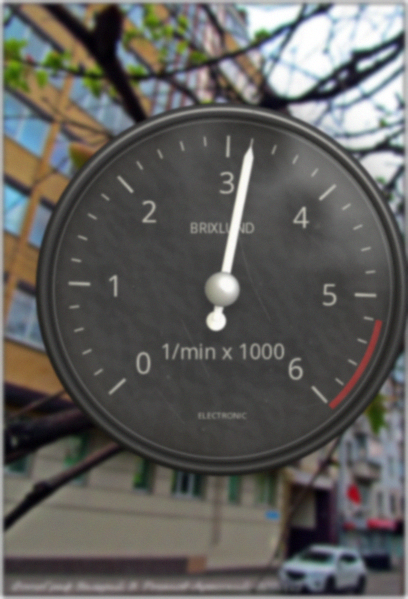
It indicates 3200 rpm
